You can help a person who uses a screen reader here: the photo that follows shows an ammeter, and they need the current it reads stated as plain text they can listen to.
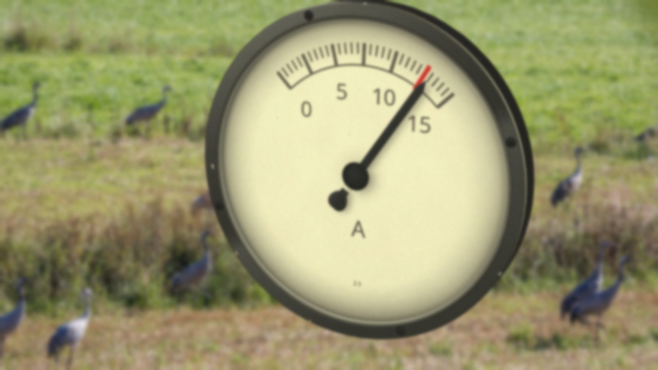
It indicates 13 A
